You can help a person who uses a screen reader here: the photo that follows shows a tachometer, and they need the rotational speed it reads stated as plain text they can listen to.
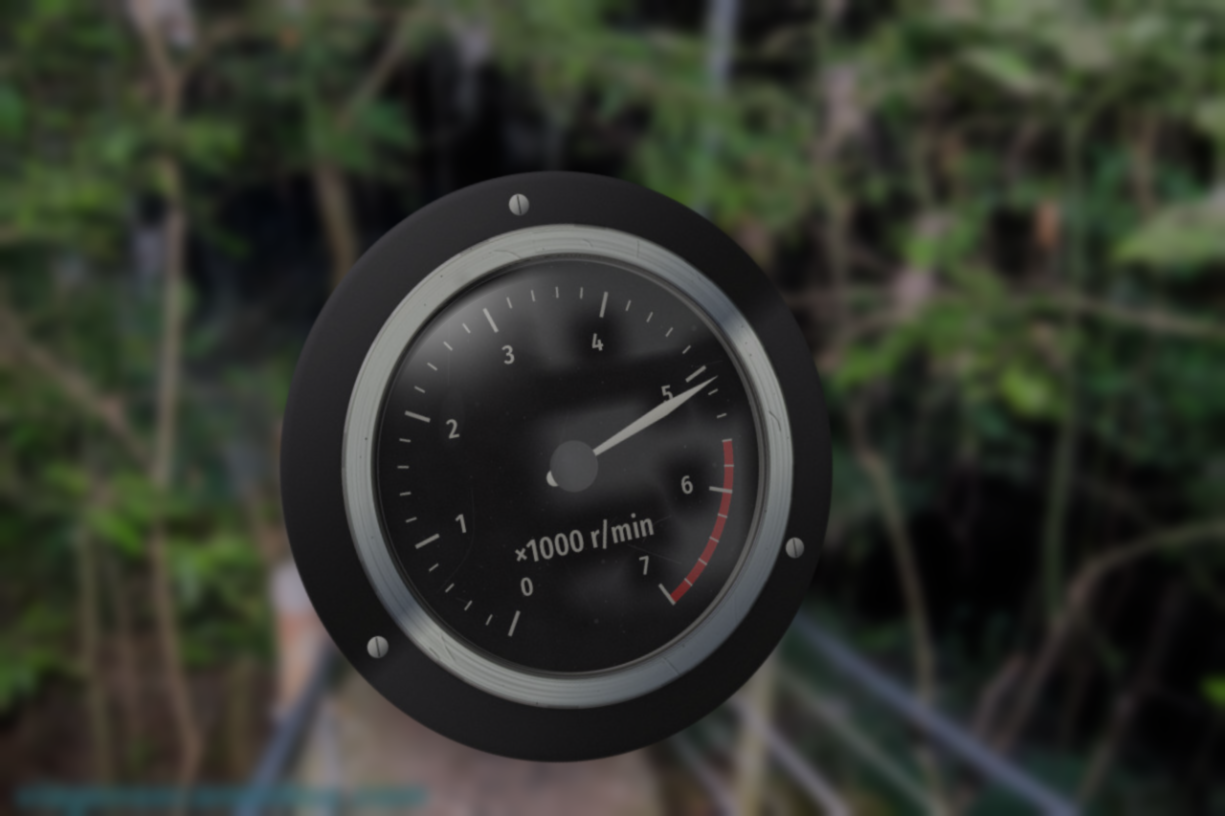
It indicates 5100 rpm
